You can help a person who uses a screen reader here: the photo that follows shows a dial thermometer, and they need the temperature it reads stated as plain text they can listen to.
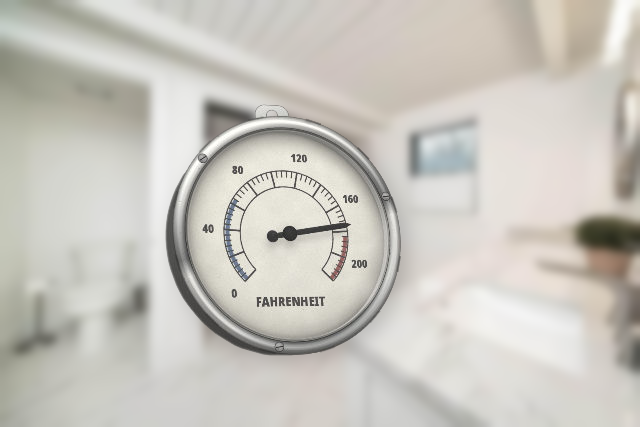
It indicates 176 °F
